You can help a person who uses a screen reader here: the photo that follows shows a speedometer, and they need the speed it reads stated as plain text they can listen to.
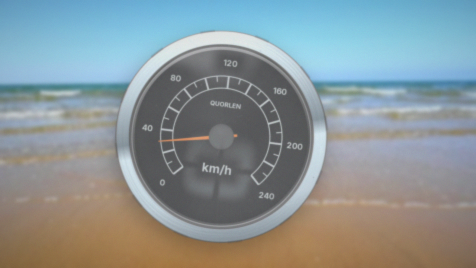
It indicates 30 km/h
